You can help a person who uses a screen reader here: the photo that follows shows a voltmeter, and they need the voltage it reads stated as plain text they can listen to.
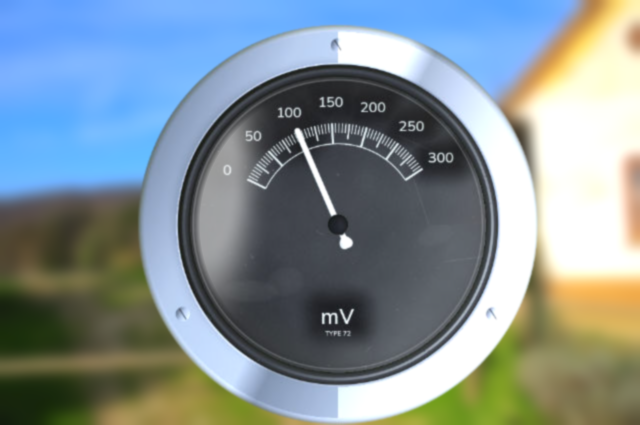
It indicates 100 mV
